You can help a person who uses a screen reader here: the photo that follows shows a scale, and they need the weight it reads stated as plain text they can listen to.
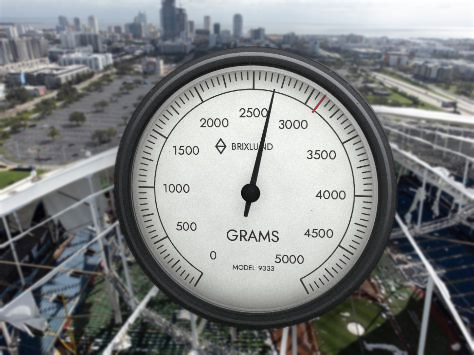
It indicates 2700 g
